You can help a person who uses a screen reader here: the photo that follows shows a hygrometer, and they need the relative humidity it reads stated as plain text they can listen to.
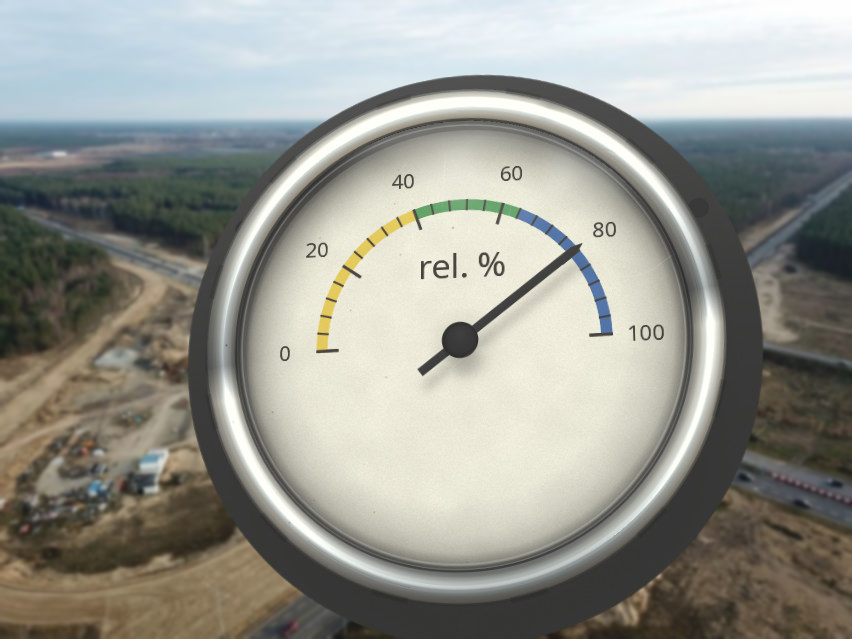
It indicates 80 %
